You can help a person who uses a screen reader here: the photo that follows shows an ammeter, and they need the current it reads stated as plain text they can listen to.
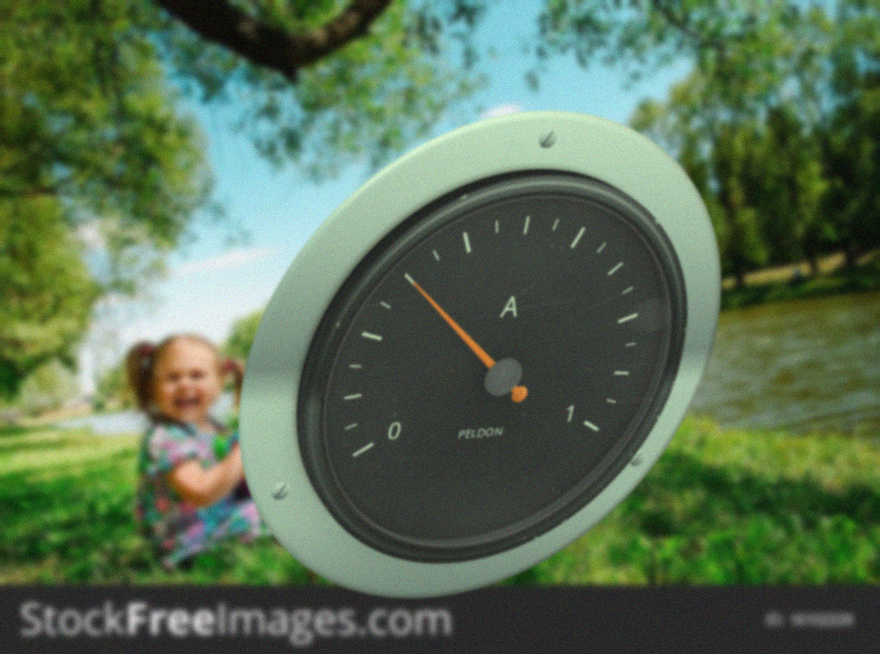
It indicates 0.3 A
